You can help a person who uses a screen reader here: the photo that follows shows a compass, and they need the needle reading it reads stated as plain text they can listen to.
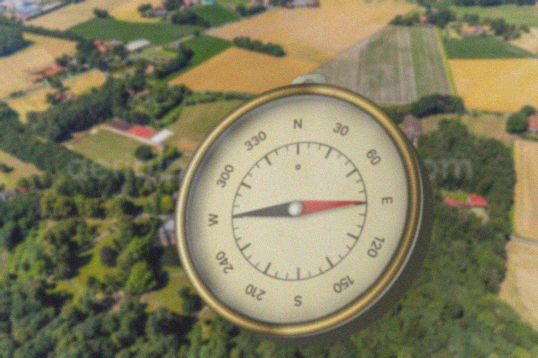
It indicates 90 °
